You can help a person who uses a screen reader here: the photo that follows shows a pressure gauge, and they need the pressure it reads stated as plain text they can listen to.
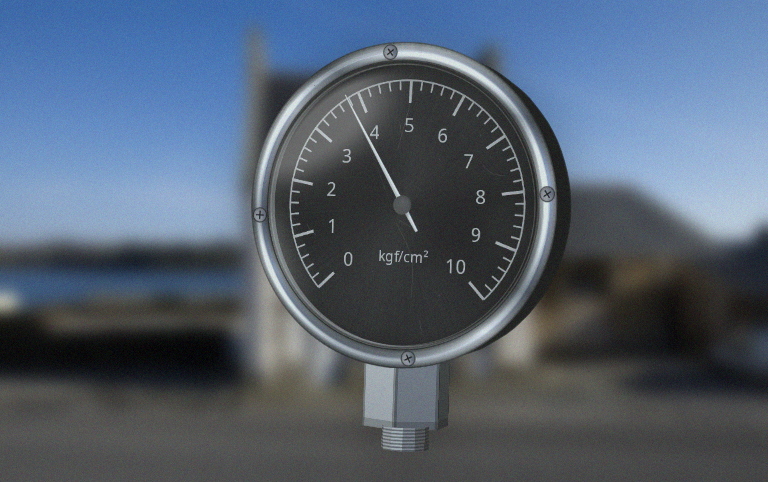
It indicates 3.8 kg/cm²
